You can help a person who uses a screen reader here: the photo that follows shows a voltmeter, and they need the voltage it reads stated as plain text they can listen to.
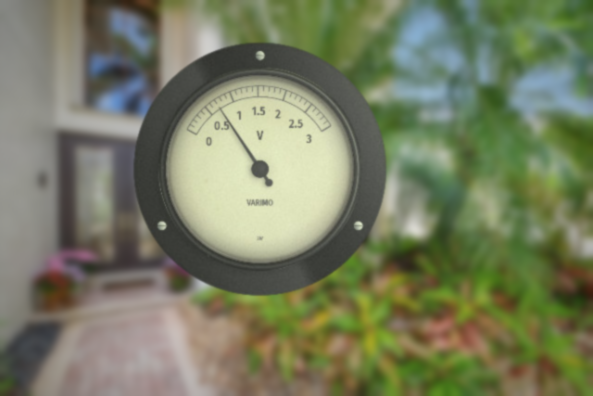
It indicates 0.7 V
